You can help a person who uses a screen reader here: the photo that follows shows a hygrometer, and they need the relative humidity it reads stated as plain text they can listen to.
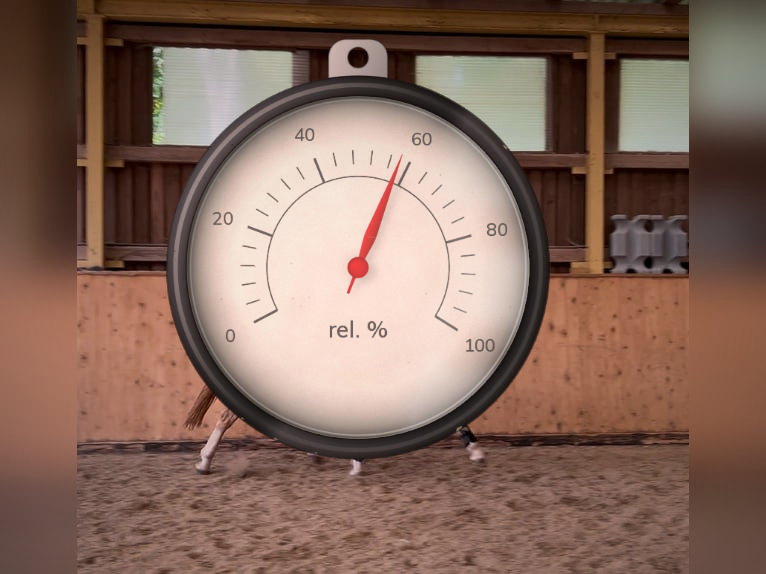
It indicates 58 %
